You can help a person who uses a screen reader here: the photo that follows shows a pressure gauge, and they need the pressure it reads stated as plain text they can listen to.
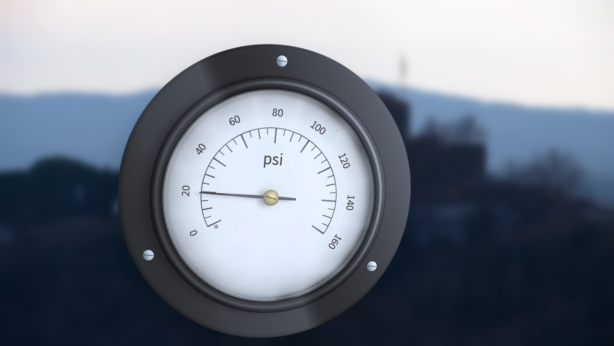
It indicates 20 psi
